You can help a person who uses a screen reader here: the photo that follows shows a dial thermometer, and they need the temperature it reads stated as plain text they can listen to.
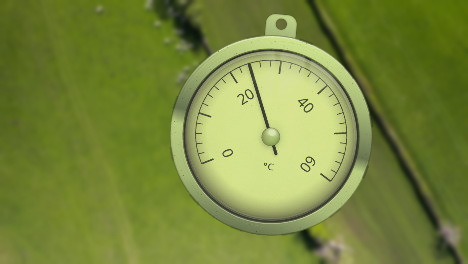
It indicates 24 °C
